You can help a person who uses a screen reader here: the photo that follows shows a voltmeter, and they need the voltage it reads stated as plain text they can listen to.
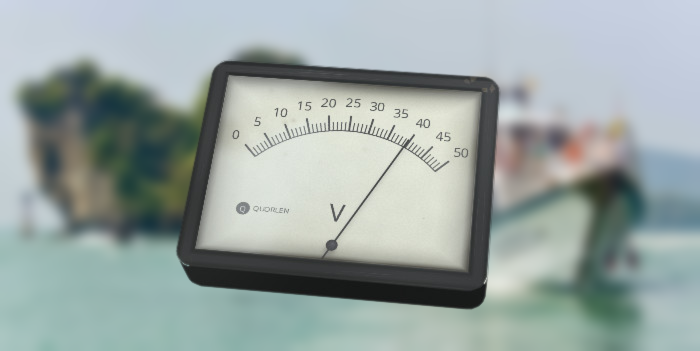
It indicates 40 V
